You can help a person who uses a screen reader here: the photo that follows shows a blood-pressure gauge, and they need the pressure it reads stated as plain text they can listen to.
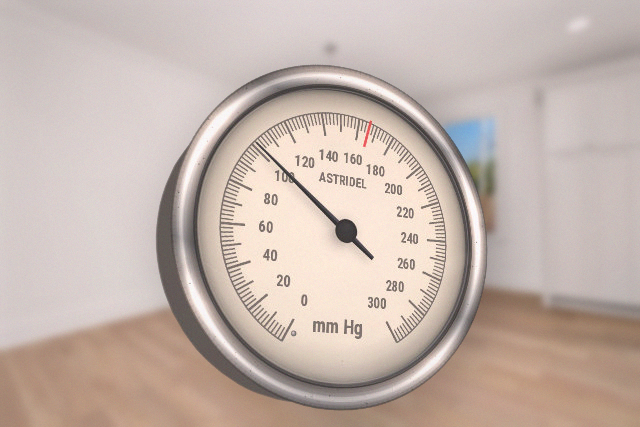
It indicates 100 mmHg
